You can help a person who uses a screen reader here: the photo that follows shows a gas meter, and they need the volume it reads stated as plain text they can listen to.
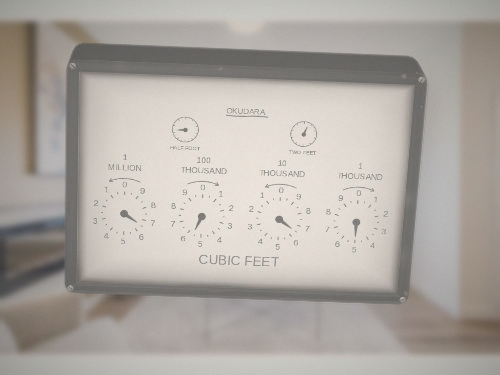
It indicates 656500 ft³
